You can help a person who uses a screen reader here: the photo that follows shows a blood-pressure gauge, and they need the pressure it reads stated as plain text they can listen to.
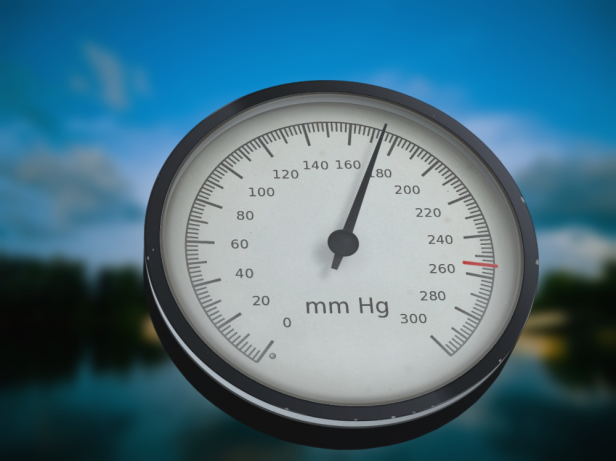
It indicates 174 mmHg
